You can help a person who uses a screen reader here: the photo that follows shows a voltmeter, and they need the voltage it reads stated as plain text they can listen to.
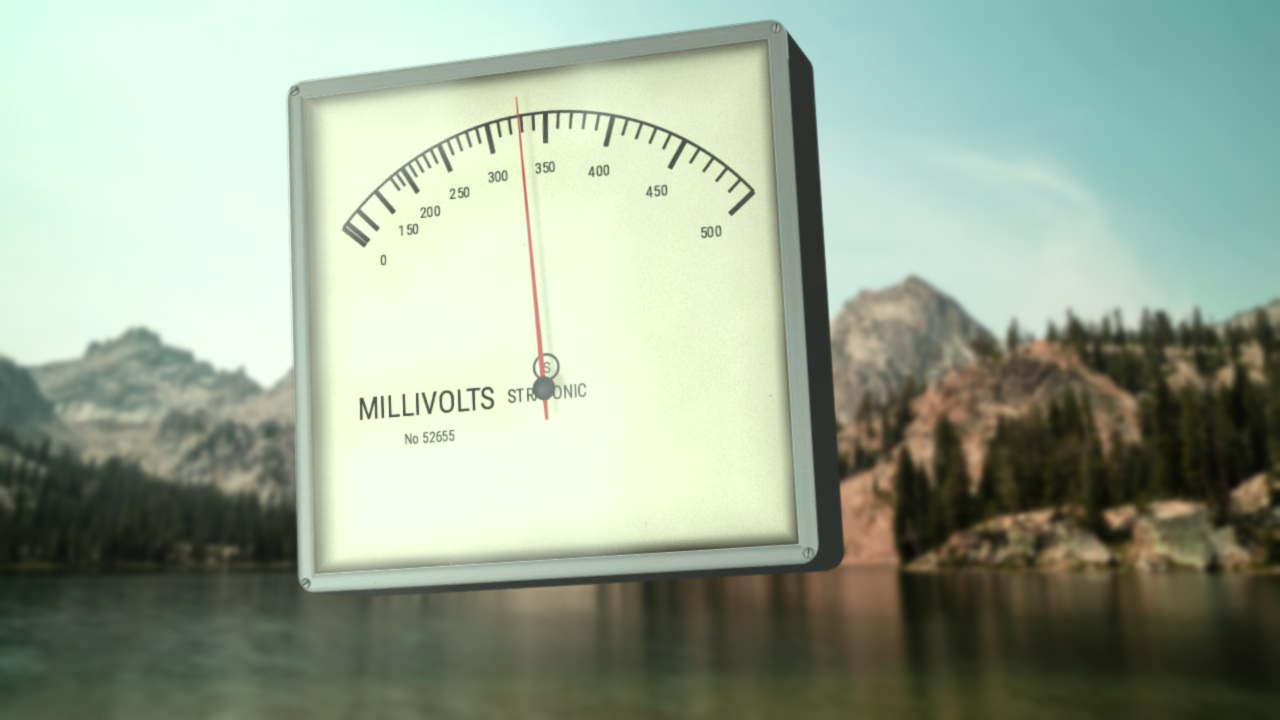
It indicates 330 mV
